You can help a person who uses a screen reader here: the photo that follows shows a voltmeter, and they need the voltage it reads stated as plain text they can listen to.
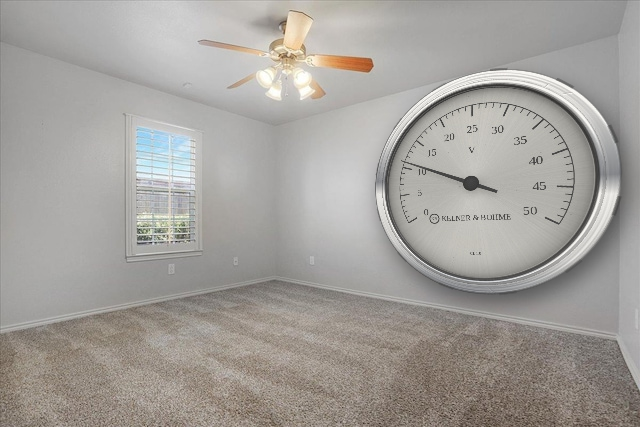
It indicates 11 V
